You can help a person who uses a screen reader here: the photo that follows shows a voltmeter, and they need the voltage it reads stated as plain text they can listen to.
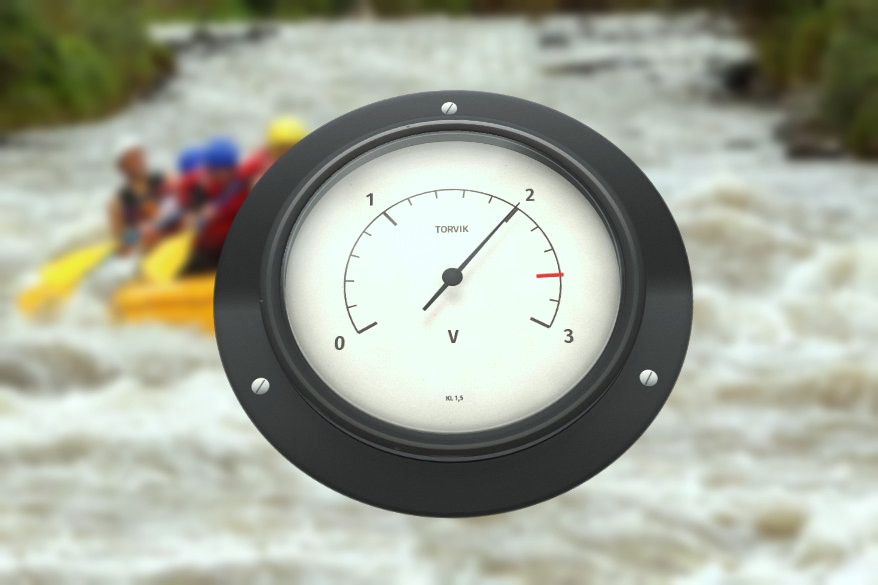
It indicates 2 V
